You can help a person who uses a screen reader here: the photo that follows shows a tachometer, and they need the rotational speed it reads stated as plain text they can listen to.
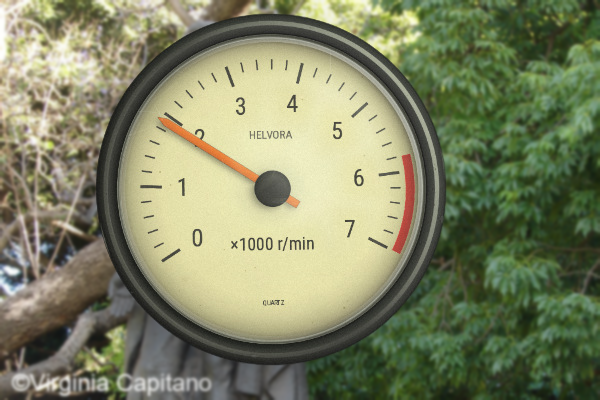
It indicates 1900 rpm
